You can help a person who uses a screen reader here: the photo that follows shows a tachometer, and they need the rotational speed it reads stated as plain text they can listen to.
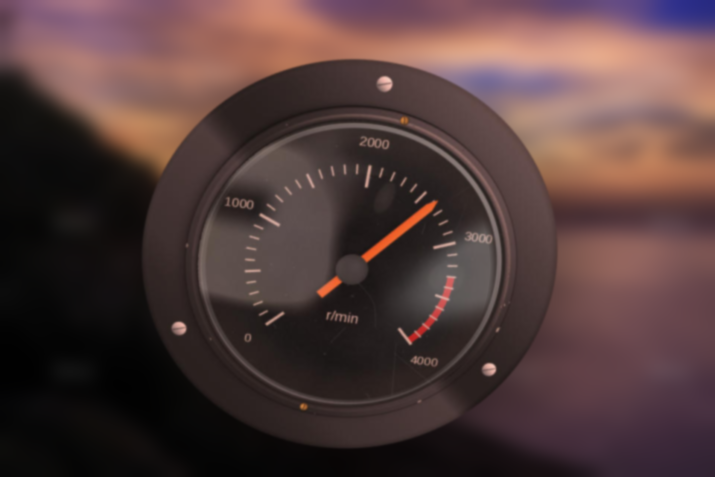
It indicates 2600 rpm
